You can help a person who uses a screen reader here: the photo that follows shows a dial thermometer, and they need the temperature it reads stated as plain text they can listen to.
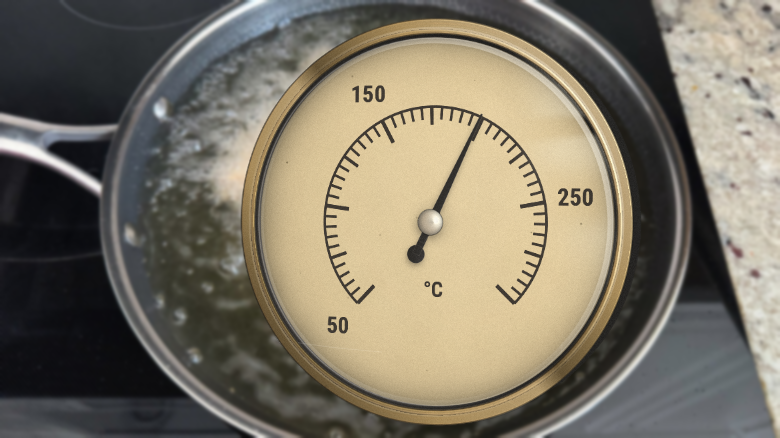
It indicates 200 °C
